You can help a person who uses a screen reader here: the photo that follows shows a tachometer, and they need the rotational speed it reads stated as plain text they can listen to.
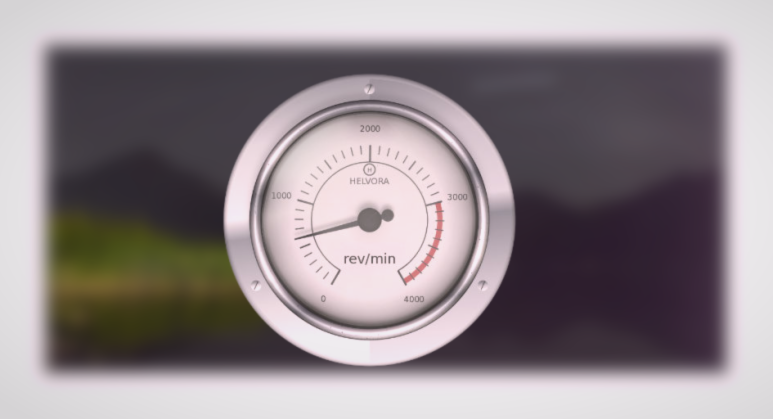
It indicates 600 rpm
